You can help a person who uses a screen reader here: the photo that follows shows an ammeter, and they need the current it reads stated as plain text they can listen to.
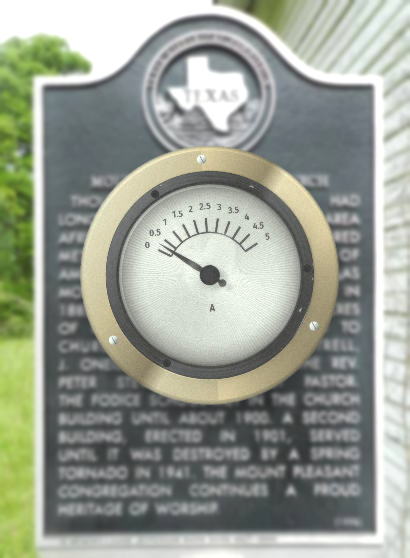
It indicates 0.25 A
